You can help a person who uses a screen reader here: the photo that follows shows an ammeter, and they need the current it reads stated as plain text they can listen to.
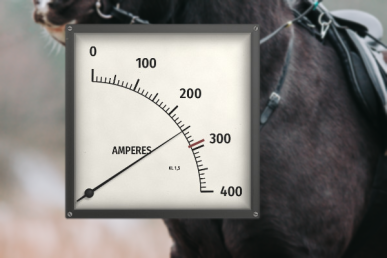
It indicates 250 A
